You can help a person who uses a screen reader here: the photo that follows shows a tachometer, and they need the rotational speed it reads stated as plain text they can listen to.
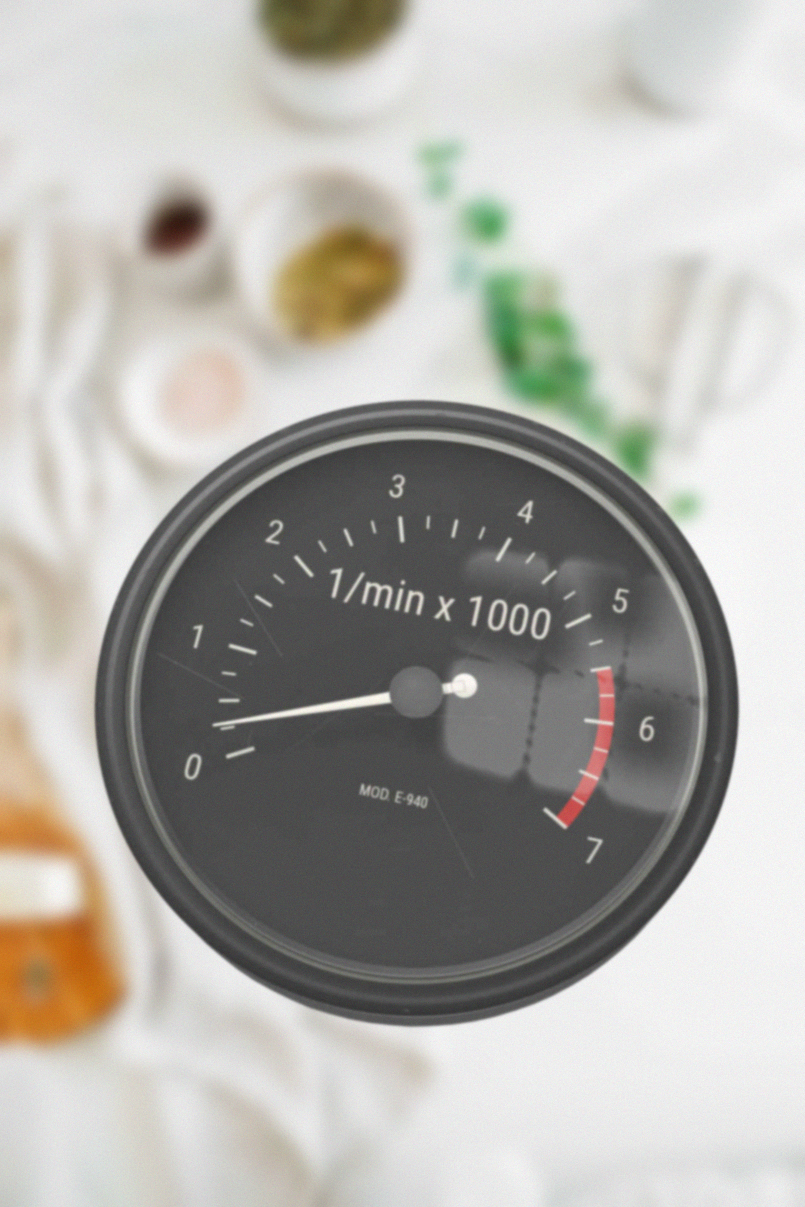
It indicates 250 rpm
